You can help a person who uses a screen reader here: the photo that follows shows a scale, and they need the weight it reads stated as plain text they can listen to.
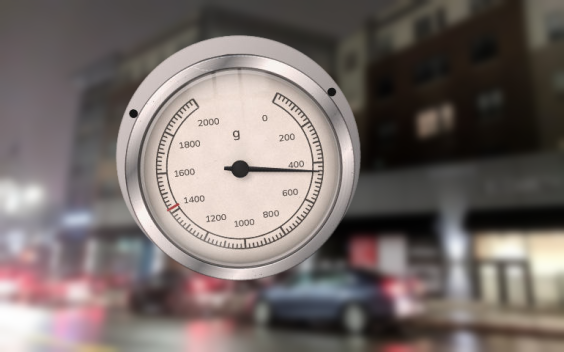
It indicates 440 g
